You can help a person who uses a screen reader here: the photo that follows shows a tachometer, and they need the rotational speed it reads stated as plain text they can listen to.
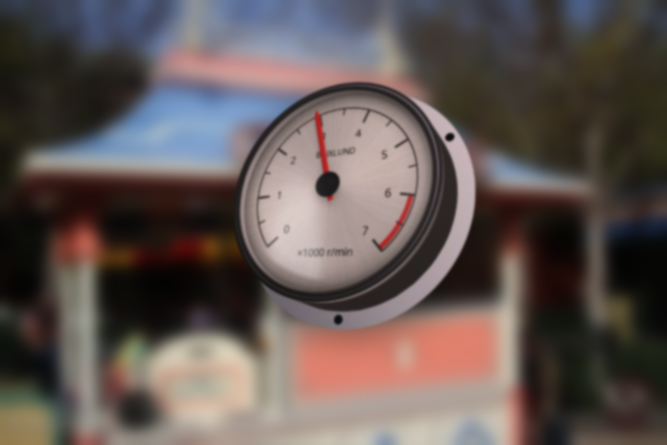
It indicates 3000 rpm
